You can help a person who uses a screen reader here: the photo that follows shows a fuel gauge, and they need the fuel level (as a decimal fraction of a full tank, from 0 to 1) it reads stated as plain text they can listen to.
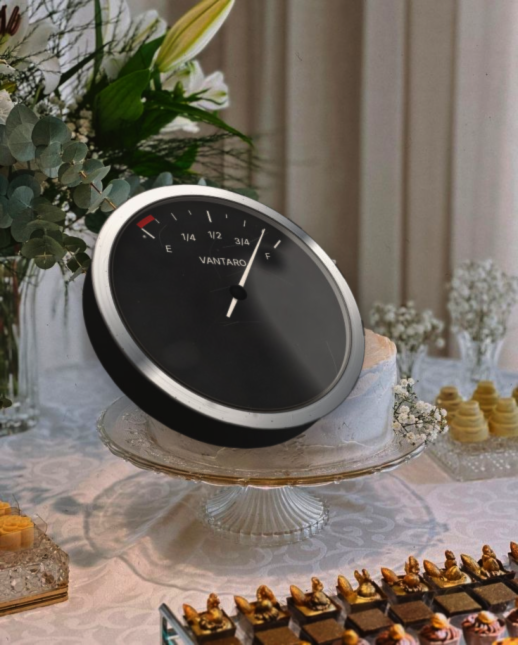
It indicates 0.875
